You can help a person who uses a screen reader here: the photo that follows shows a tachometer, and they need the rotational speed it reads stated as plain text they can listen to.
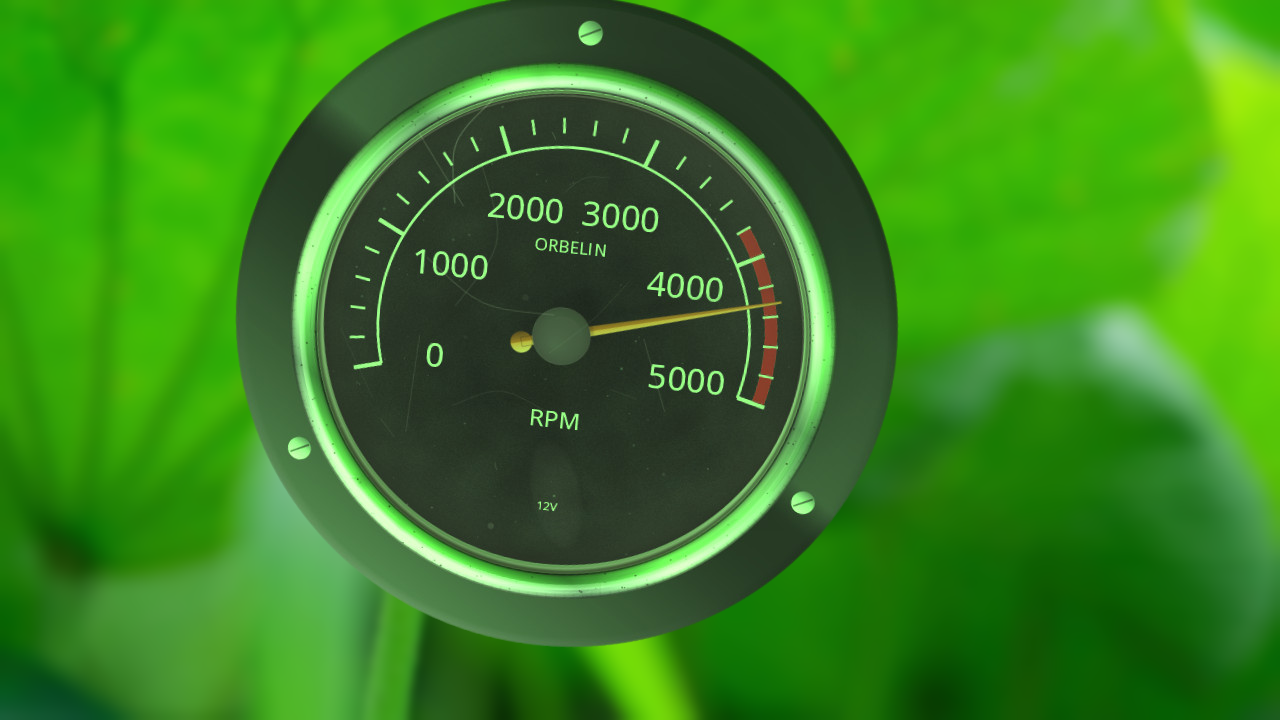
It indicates 4300 rpm
